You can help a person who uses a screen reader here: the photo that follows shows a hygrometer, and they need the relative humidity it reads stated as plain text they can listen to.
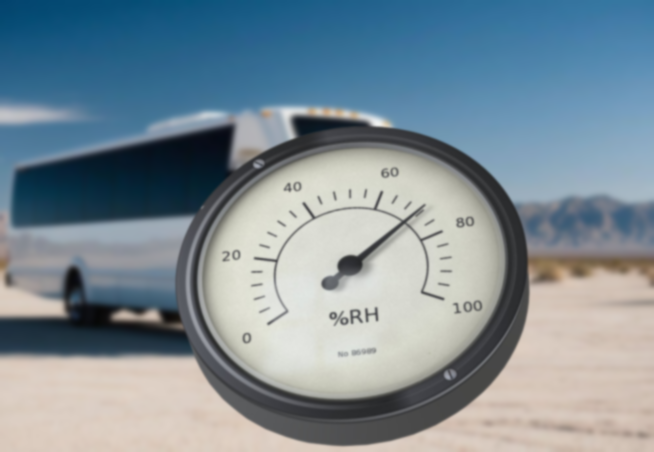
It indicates 72 %
